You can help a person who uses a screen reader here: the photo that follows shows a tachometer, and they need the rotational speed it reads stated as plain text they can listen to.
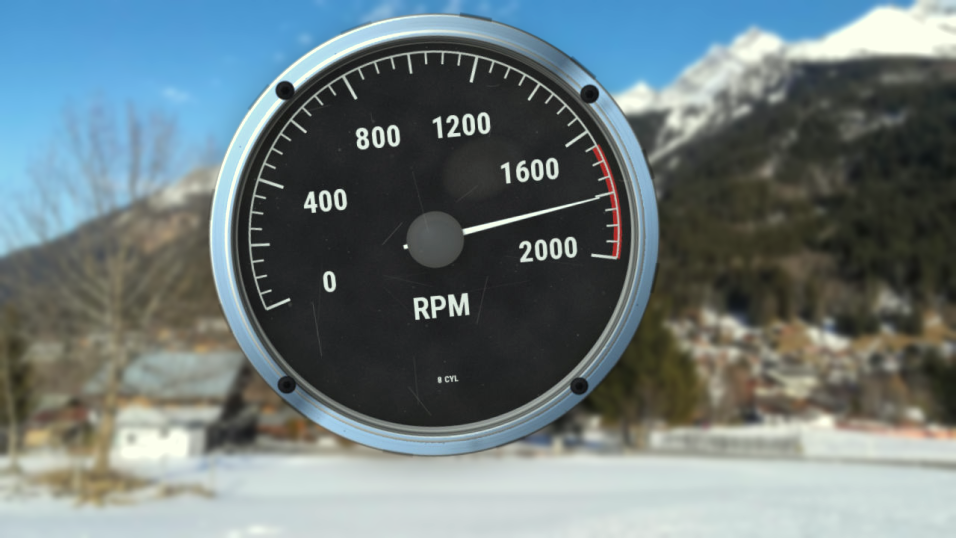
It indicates 1800 rpm
